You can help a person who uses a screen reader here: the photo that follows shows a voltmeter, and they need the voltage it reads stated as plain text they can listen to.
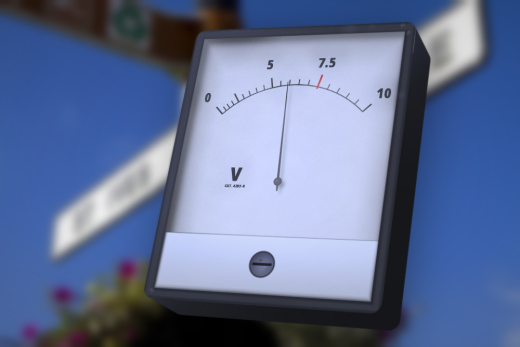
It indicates 6 V
